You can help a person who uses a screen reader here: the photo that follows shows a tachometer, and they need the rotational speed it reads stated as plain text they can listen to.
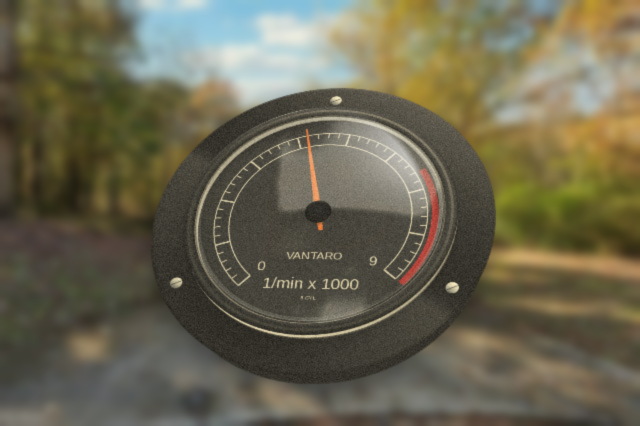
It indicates 4200 rpm
